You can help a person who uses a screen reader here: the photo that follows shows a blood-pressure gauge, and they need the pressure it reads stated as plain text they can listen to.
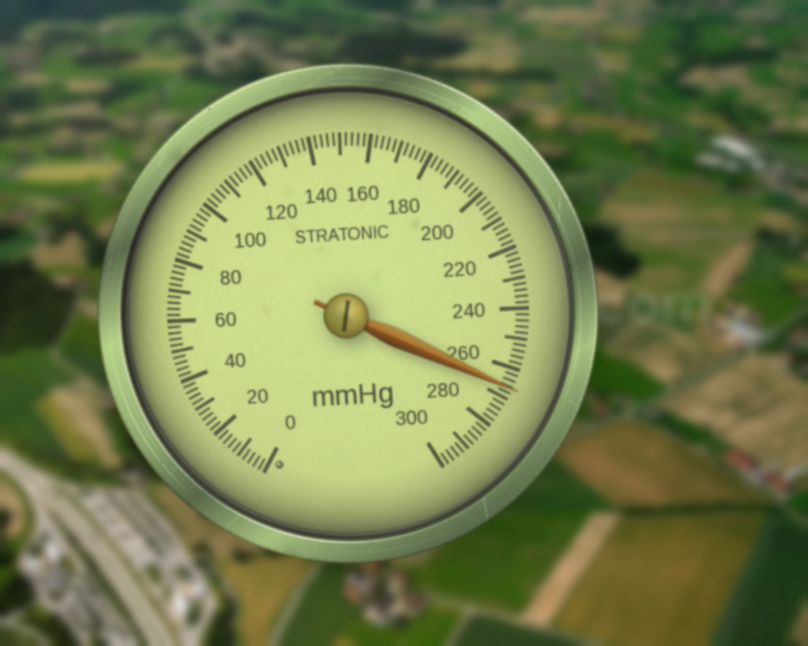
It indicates 266 mmHg
